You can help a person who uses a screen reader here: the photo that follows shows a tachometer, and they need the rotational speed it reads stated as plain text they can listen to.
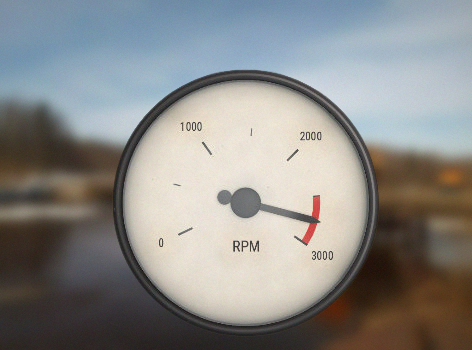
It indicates 2750 rpm
